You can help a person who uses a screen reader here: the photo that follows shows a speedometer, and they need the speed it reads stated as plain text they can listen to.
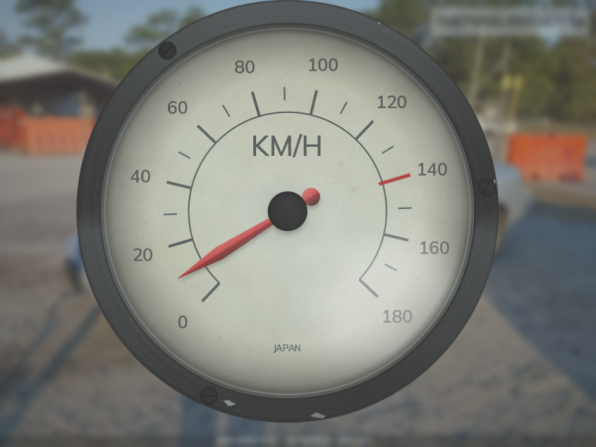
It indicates 10 km/h
